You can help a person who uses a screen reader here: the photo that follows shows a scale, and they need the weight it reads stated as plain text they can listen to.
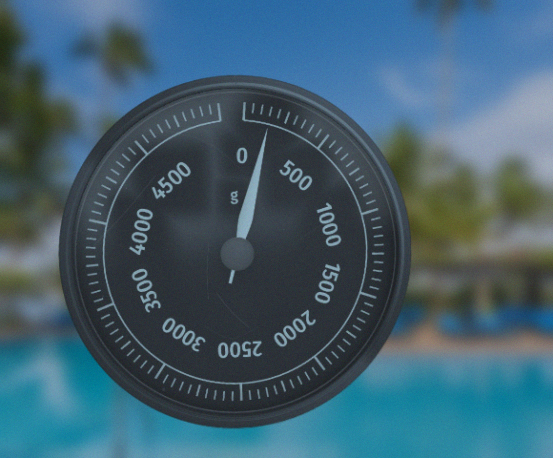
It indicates 150 g
